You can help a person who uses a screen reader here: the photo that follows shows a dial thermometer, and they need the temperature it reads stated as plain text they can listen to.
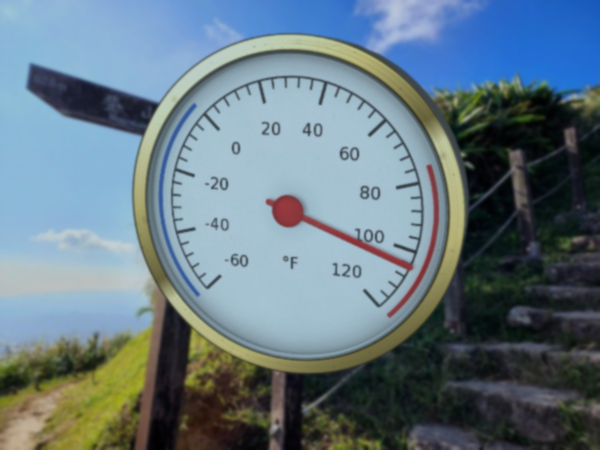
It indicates 104 °F
